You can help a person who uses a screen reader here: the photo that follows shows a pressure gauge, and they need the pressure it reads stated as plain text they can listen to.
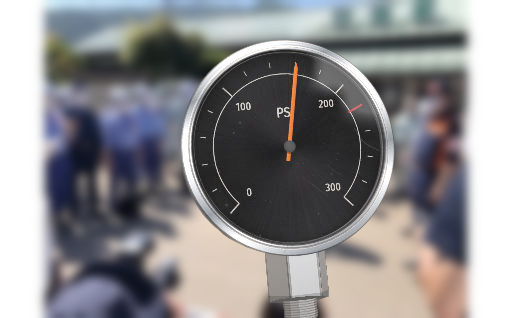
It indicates 160 psi
